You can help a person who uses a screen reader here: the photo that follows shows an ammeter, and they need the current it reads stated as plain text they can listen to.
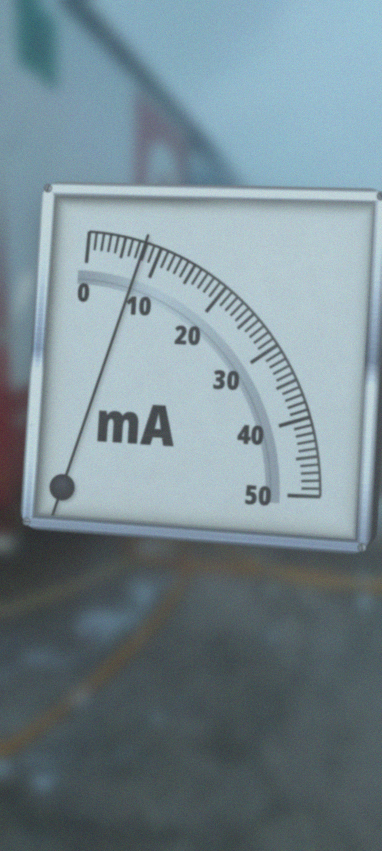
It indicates 8 mA
